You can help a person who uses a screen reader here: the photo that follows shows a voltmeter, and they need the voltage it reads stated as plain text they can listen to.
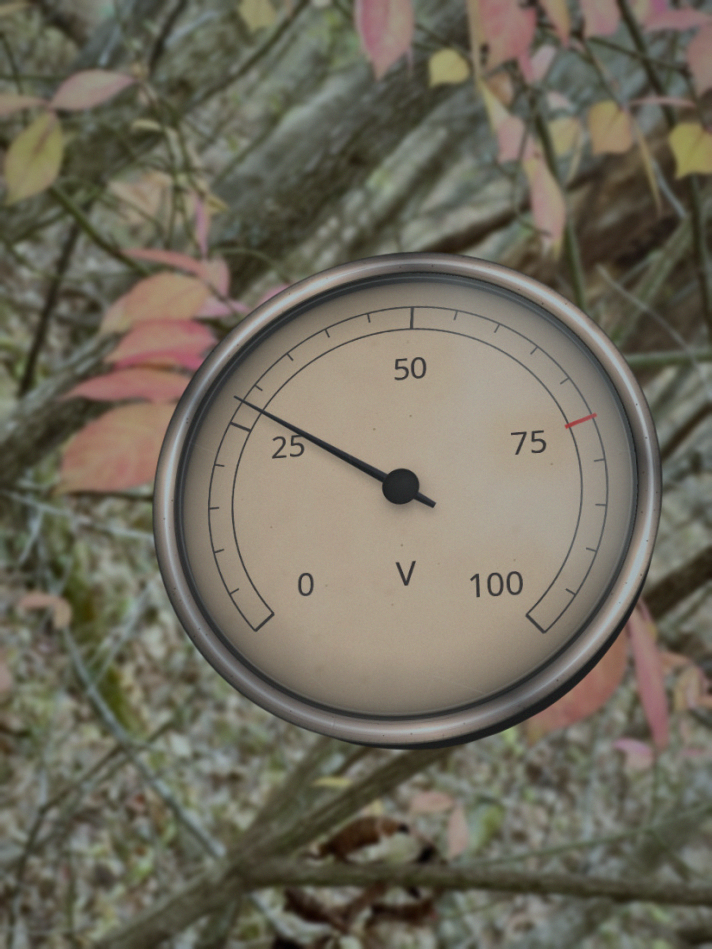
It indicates 27.5 V
